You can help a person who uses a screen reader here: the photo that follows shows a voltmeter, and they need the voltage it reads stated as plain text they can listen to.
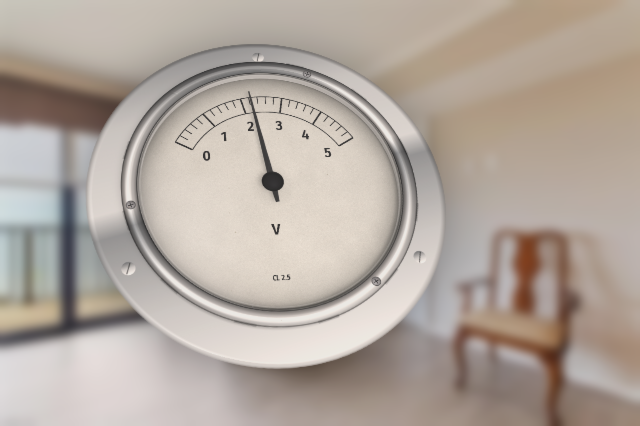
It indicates 2.2 V
